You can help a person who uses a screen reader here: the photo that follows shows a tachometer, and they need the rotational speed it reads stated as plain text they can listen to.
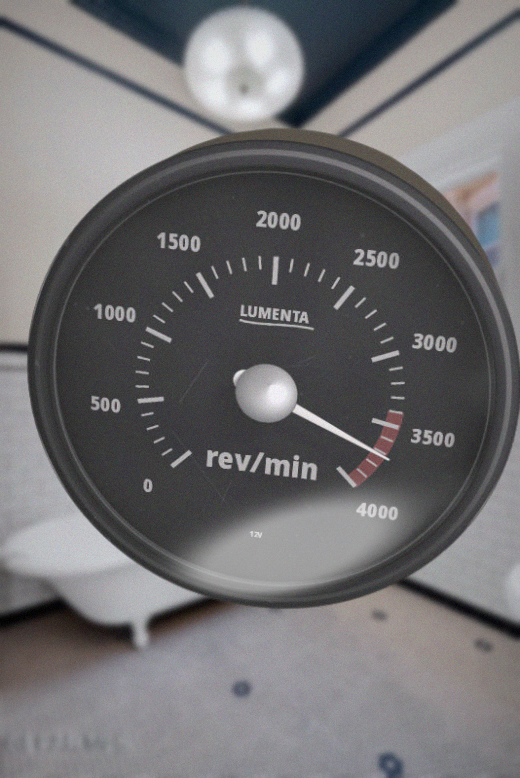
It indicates 3700 rpm
